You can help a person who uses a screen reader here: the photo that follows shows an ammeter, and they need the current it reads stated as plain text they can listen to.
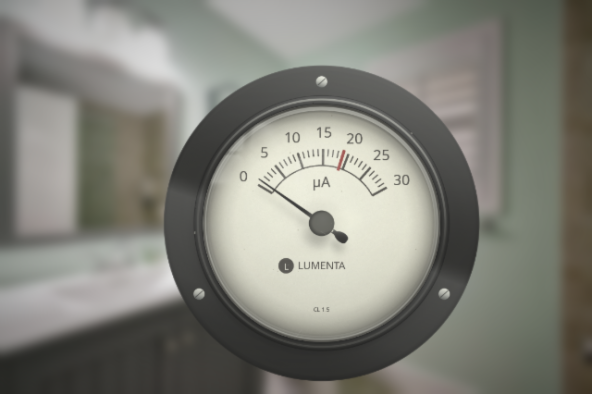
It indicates 1 µA
